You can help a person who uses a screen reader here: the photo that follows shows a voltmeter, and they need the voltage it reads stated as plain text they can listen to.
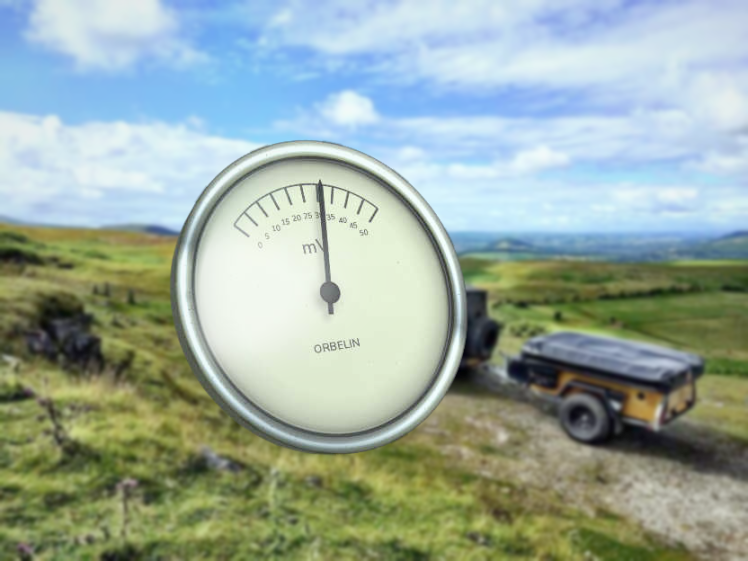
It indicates 30 mV
